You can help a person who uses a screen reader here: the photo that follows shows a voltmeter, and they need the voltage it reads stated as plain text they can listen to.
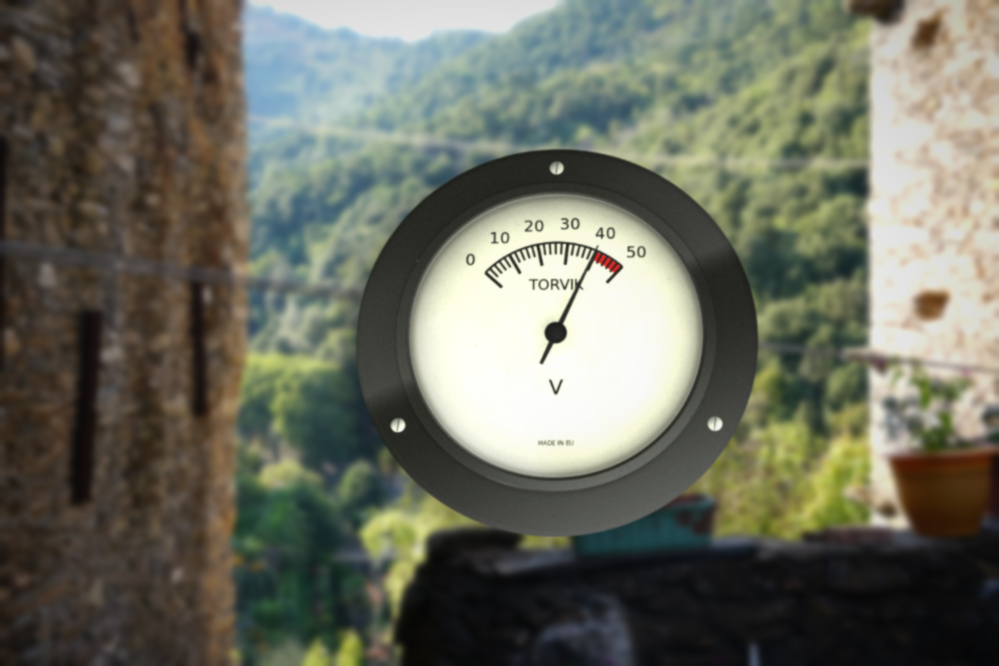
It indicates 40 V
